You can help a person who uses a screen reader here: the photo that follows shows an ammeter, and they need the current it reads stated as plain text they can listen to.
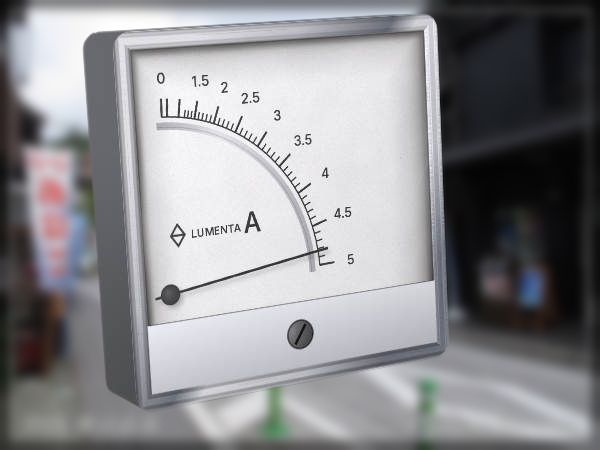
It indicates 4.8 A
